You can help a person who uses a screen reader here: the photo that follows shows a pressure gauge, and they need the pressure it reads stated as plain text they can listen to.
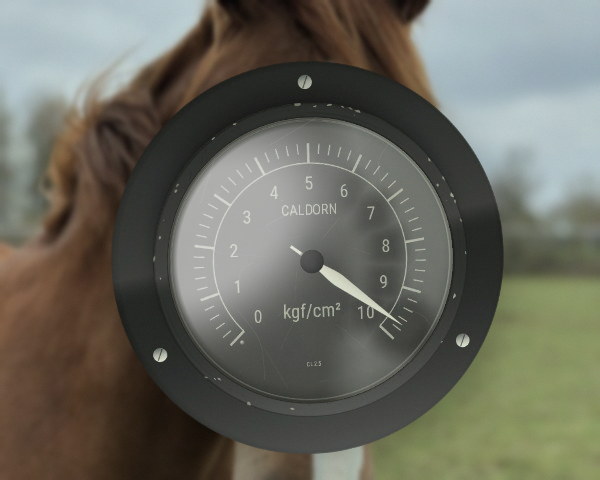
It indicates 9.7 kg/cm²
